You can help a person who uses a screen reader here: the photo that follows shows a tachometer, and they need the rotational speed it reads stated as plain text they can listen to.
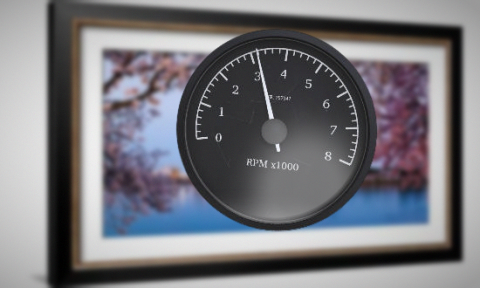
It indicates 3200 rpm
